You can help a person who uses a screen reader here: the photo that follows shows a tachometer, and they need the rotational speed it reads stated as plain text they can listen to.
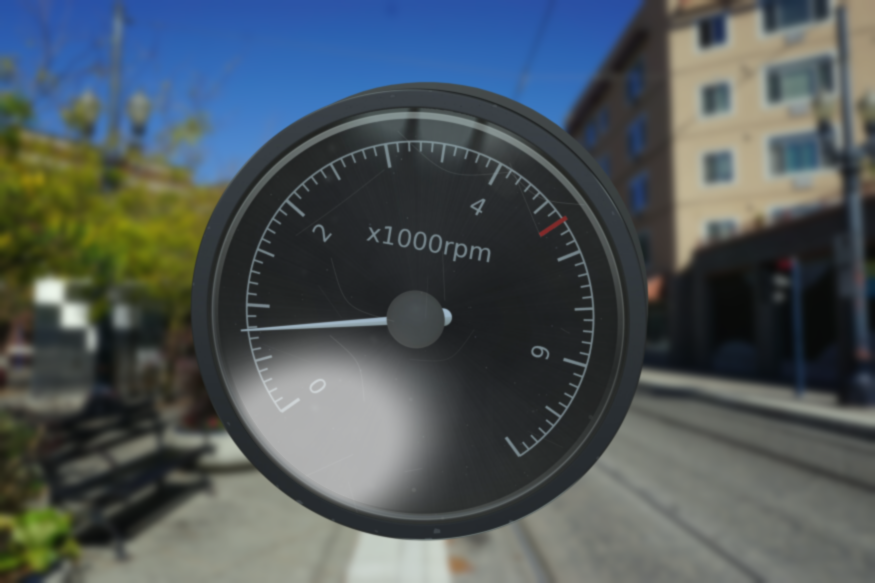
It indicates 800 rpm
